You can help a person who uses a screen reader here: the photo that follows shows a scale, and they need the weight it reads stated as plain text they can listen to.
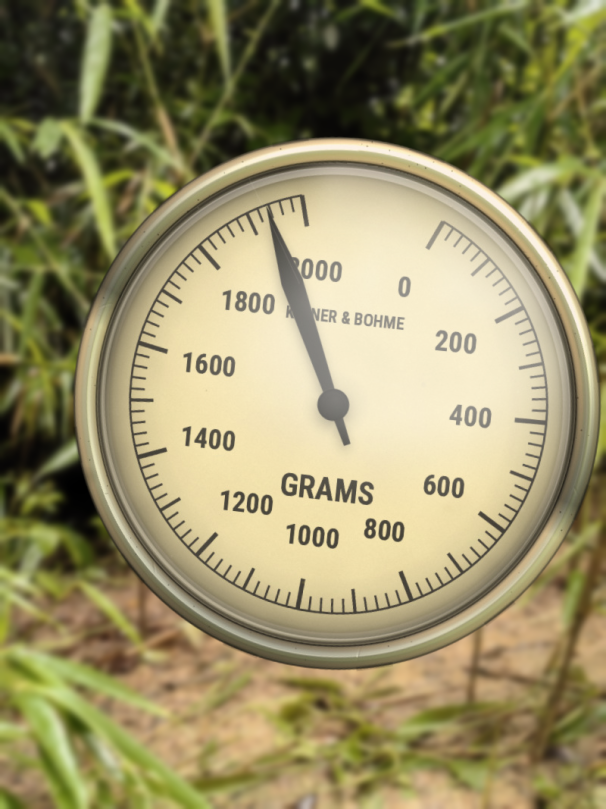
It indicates 1940 g
